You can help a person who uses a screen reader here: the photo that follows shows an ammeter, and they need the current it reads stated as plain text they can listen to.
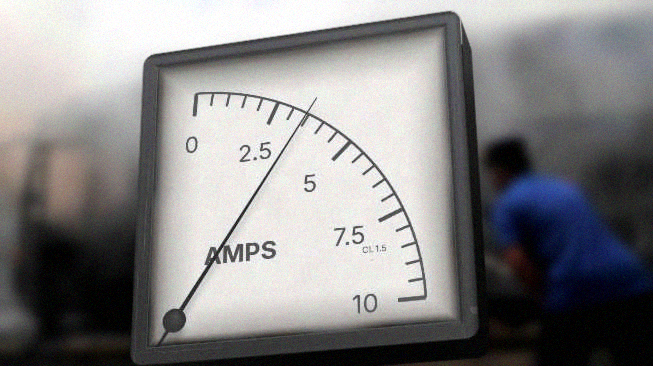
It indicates 3.5 A
